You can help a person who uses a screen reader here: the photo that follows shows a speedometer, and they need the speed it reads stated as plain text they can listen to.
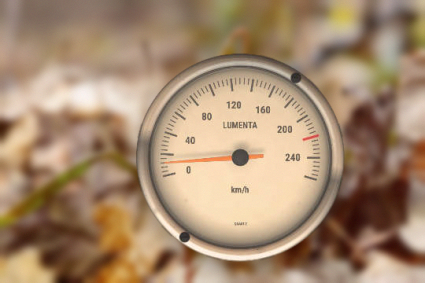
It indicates 12 km/h
